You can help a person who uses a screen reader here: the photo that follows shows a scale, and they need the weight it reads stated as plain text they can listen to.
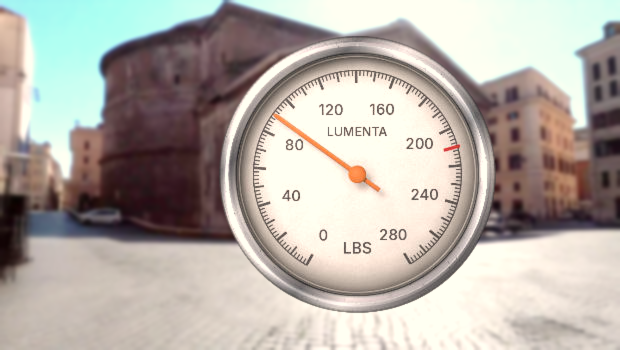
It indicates 90 lb
